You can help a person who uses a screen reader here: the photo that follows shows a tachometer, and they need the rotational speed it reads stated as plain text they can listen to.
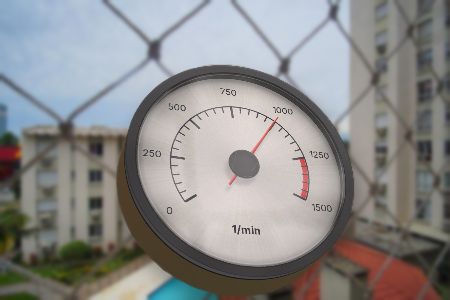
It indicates 1000 rpm
